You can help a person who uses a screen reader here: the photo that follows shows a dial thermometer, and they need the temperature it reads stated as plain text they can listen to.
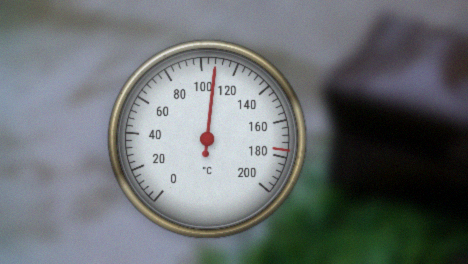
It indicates 108 °C
